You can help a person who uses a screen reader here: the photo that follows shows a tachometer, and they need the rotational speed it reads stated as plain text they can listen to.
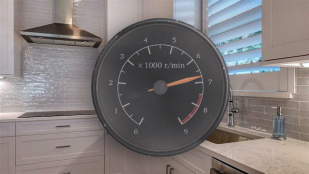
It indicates 6750 rpm
